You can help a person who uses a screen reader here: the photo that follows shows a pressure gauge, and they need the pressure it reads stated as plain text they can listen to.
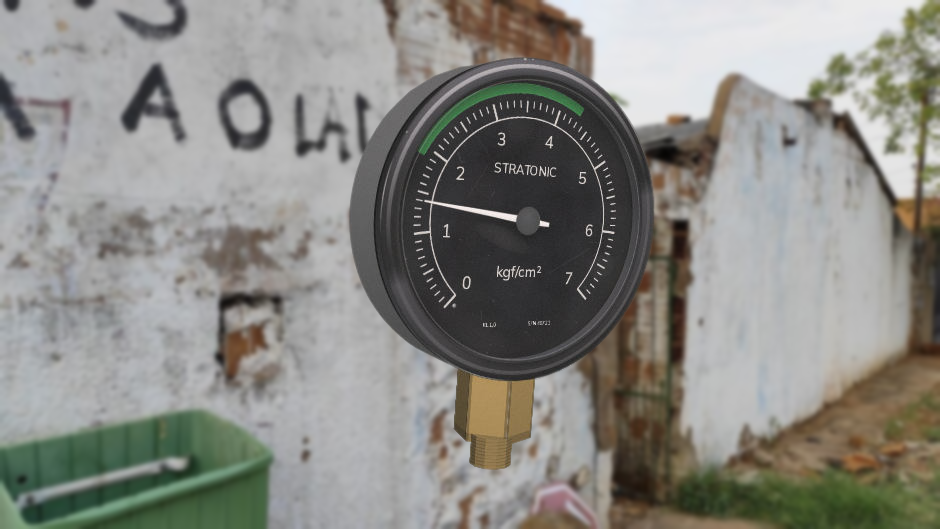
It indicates 1.4 kg/cm²
